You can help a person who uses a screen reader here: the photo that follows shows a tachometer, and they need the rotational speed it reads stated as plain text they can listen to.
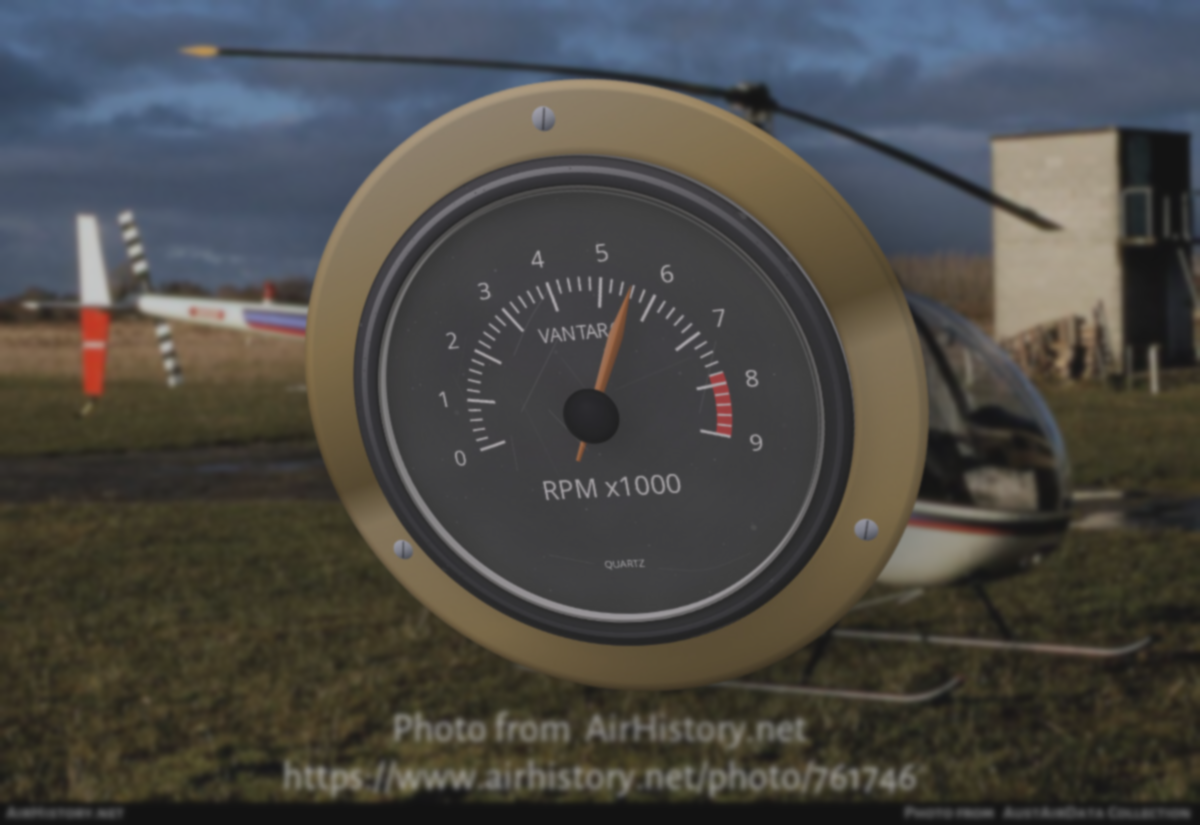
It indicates 5600 rpm
